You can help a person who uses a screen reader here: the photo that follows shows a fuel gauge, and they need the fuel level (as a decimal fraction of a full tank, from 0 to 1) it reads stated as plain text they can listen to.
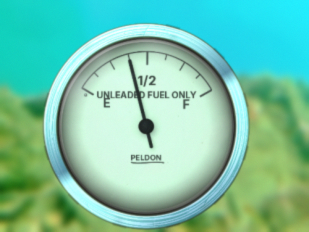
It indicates 0.375
